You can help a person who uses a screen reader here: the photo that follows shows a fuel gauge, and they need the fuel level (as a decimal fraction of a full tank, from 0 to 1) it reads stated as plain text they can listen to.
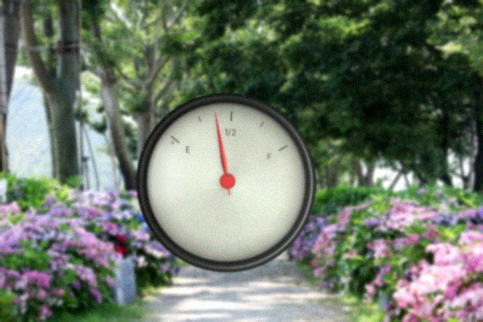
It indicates 0.375
